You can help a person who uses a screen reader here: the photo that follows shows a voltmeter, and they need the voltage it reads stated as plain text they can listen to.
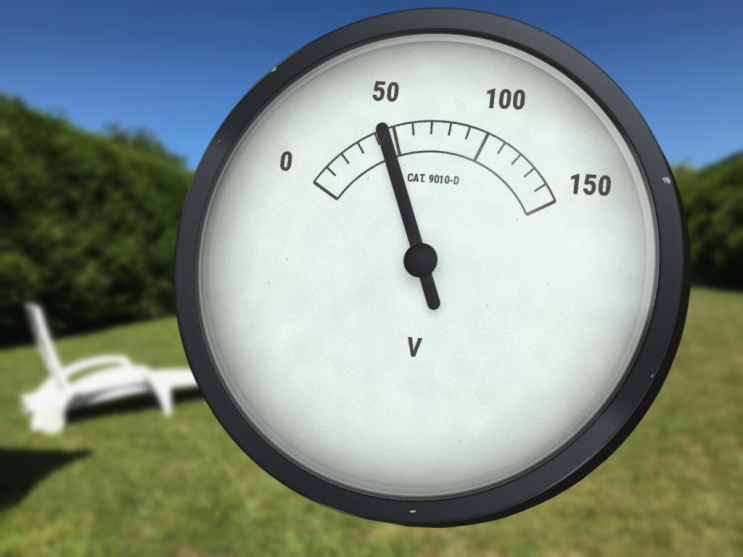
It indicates 45 V
